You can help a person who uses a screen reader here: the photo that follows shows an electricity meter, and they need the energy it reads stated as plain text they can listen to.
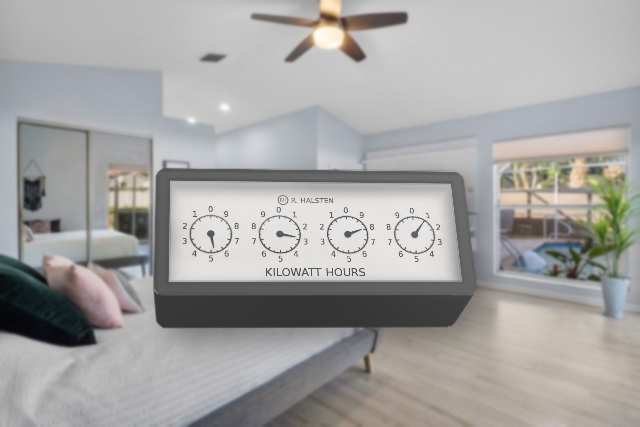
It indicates 5281 kWh
